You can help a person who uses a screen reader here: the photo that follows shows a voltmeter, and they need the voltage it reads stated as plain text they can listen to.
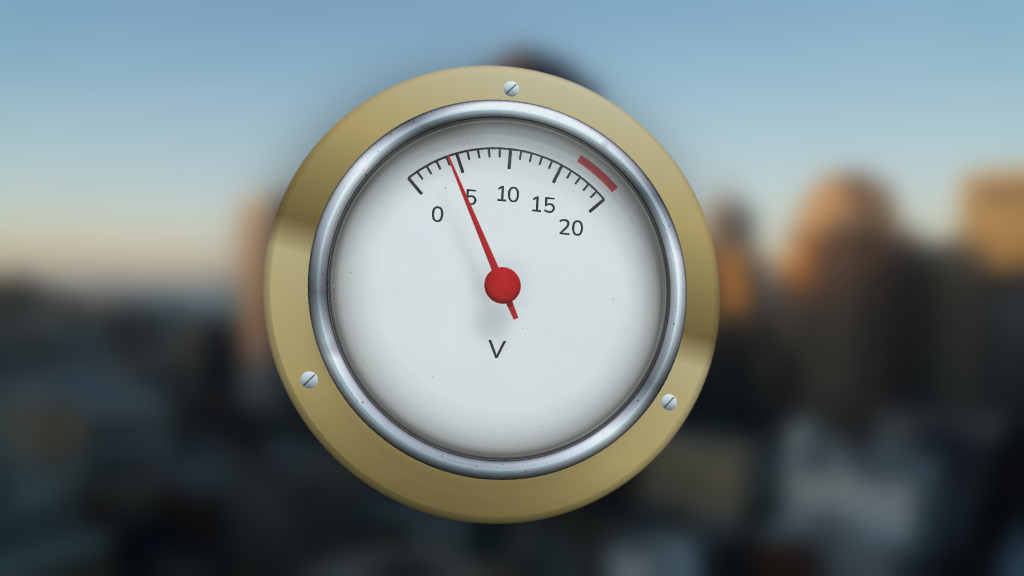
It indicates 4 V
